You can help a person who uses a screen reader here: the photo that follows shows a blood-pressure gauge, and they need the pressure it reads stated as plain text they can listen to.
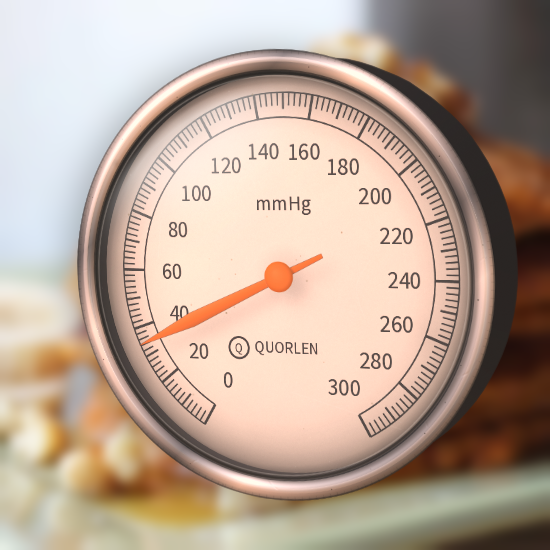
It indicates 34 mmHg
